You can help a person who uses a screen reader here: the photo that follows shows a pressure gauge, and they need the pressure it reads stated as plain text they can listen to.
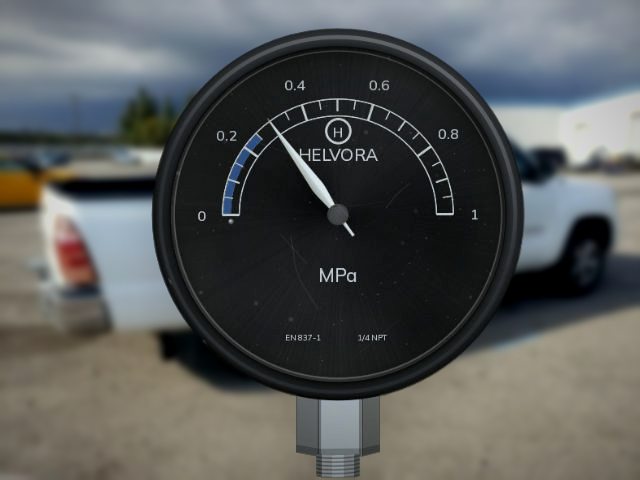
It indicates 0.3 MPa
